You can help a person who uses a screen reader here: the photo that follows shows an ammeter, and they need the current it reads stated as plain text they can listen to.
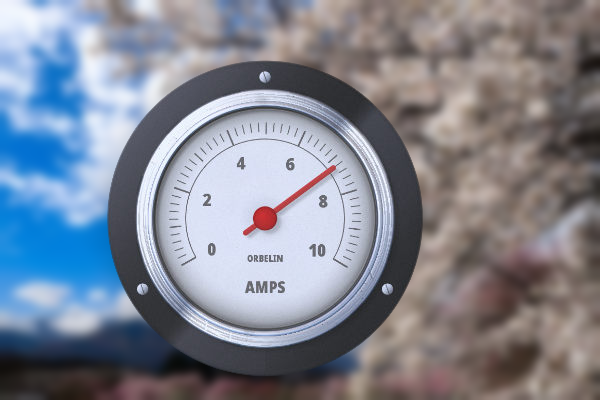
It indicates 7.2 A
